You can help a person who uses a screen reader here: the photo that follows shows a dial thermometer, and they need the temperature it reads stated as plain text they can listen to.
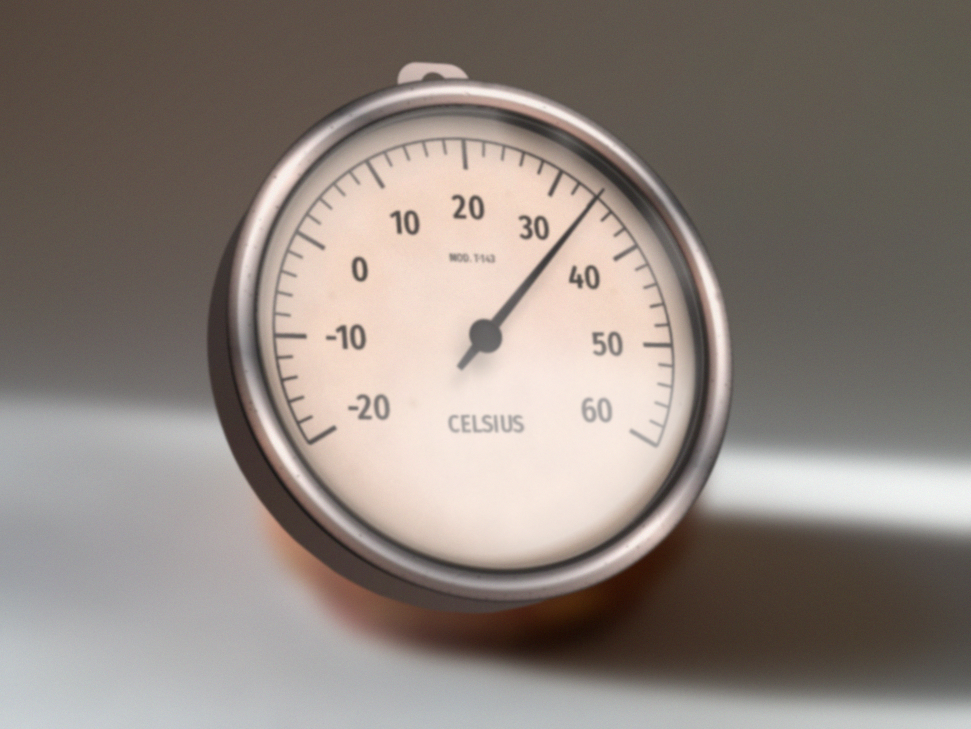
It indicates 34 °C
